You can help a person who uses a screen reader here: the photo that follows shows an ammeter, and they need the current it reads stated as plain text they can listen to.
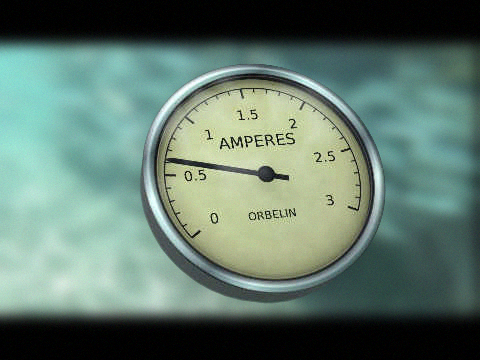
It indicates 0.6 A
